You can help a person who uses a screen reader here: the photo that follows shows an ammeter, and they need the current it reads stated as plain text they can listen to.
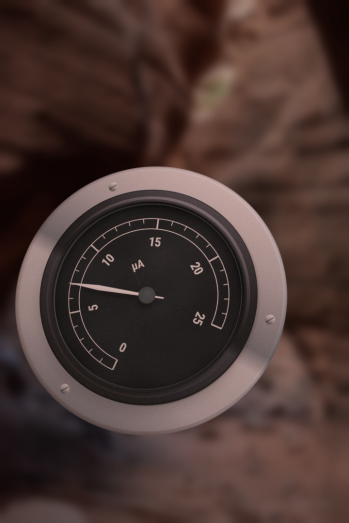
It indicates 7 µA
